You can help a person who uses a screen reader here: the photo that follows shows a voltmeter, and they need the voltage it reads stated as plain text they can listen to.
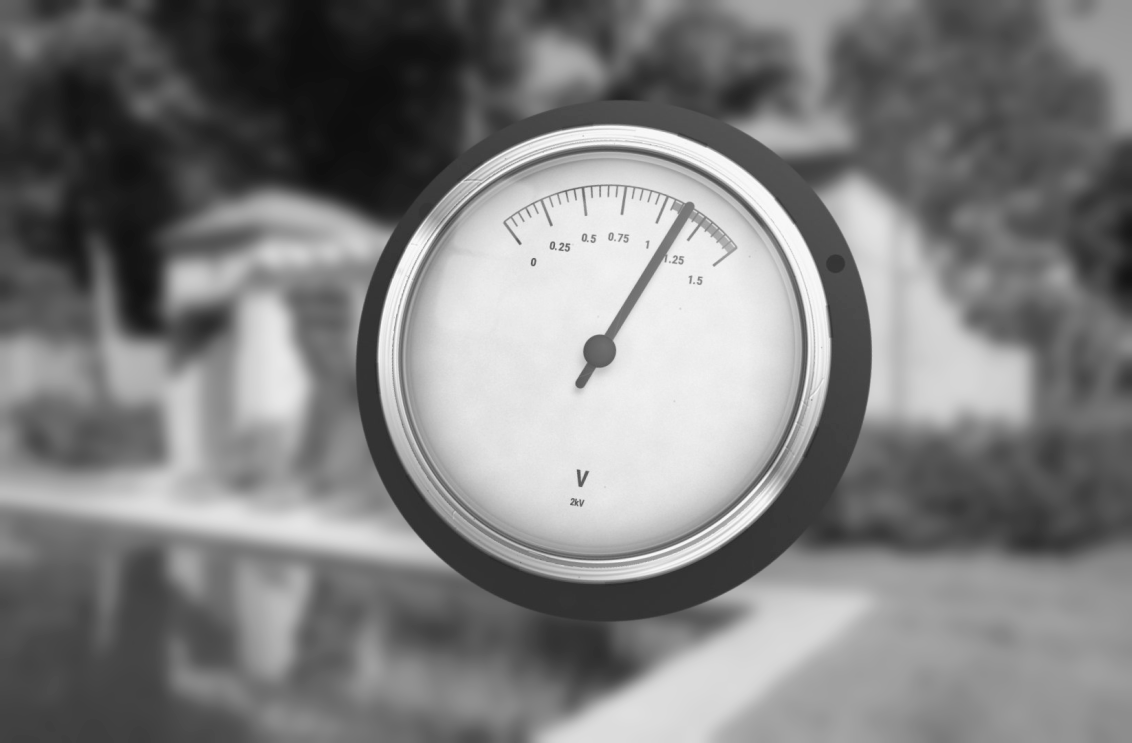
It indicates 1.15 V
